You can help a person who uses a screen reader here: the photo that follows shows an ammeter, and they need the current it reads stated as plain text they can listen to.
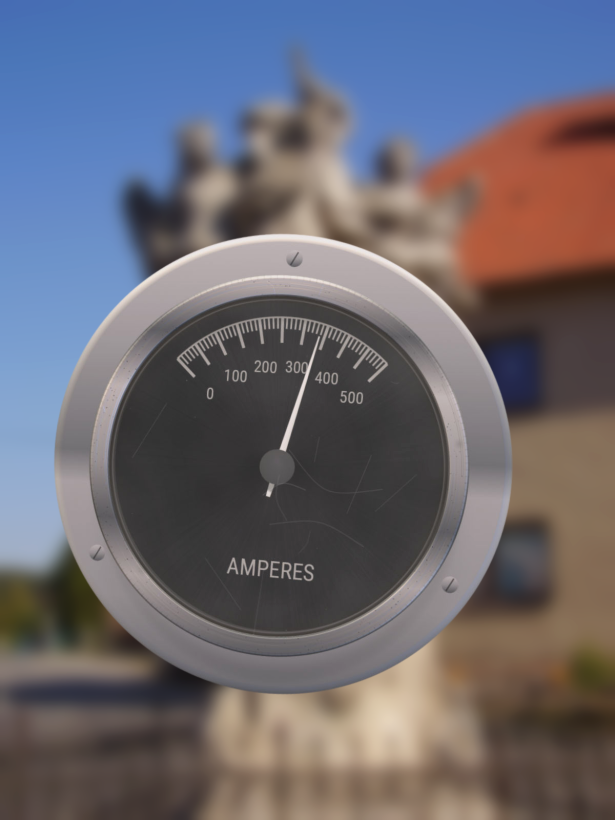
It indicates 340 A
